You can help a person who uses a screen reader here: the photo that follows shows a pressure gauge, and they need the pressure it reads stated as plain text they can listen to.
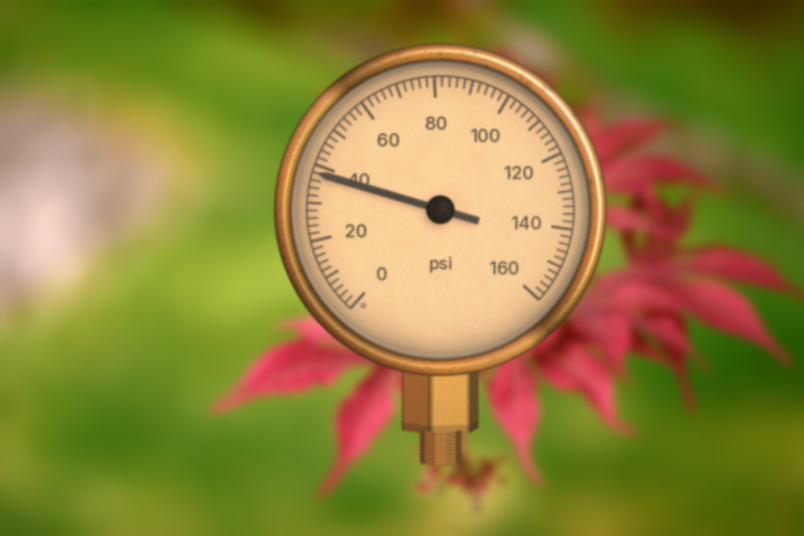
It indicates 38 psi
